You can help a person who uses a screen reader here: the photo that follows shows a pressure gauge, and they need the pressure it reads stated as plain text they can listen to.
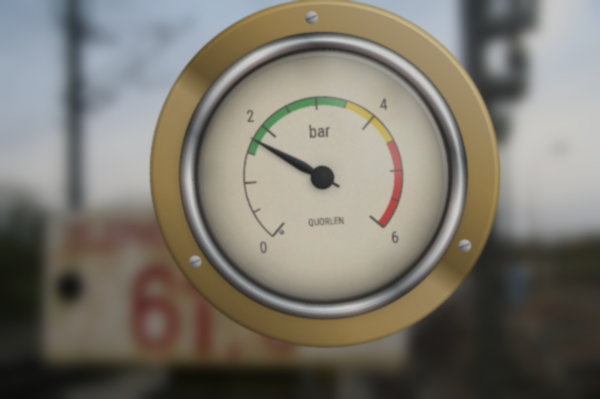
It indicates 1.75 bar
